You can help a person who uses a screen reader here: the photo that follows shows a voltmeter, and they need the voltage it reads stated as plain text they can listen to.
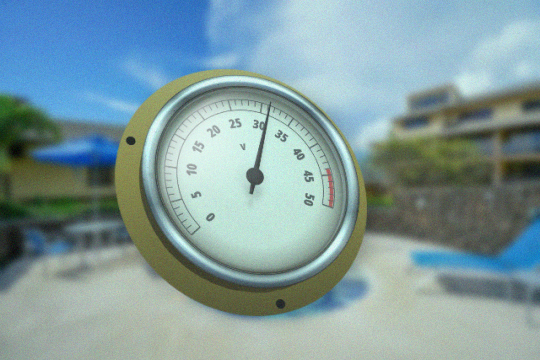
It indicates 31 V
